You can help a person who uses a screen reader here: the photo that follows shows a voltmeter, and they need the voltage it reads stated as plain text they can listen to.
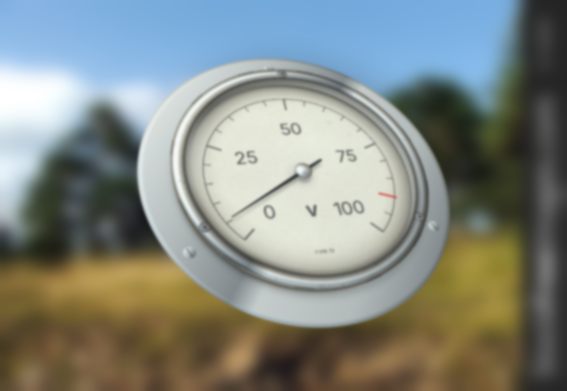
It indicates 5 V
